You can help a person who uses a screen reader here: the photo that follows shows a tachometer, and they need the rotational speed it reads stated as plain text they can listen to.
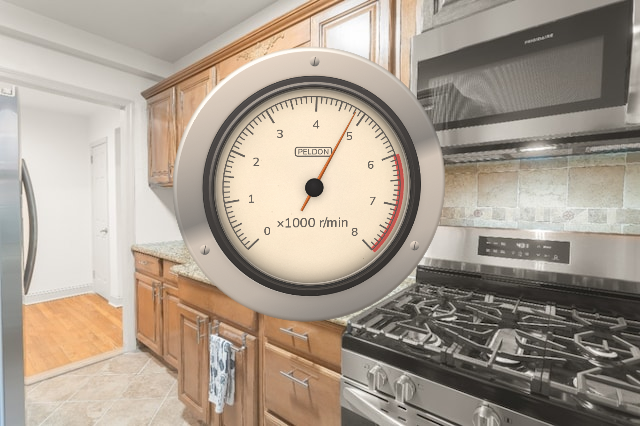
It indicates 4800 rpm
